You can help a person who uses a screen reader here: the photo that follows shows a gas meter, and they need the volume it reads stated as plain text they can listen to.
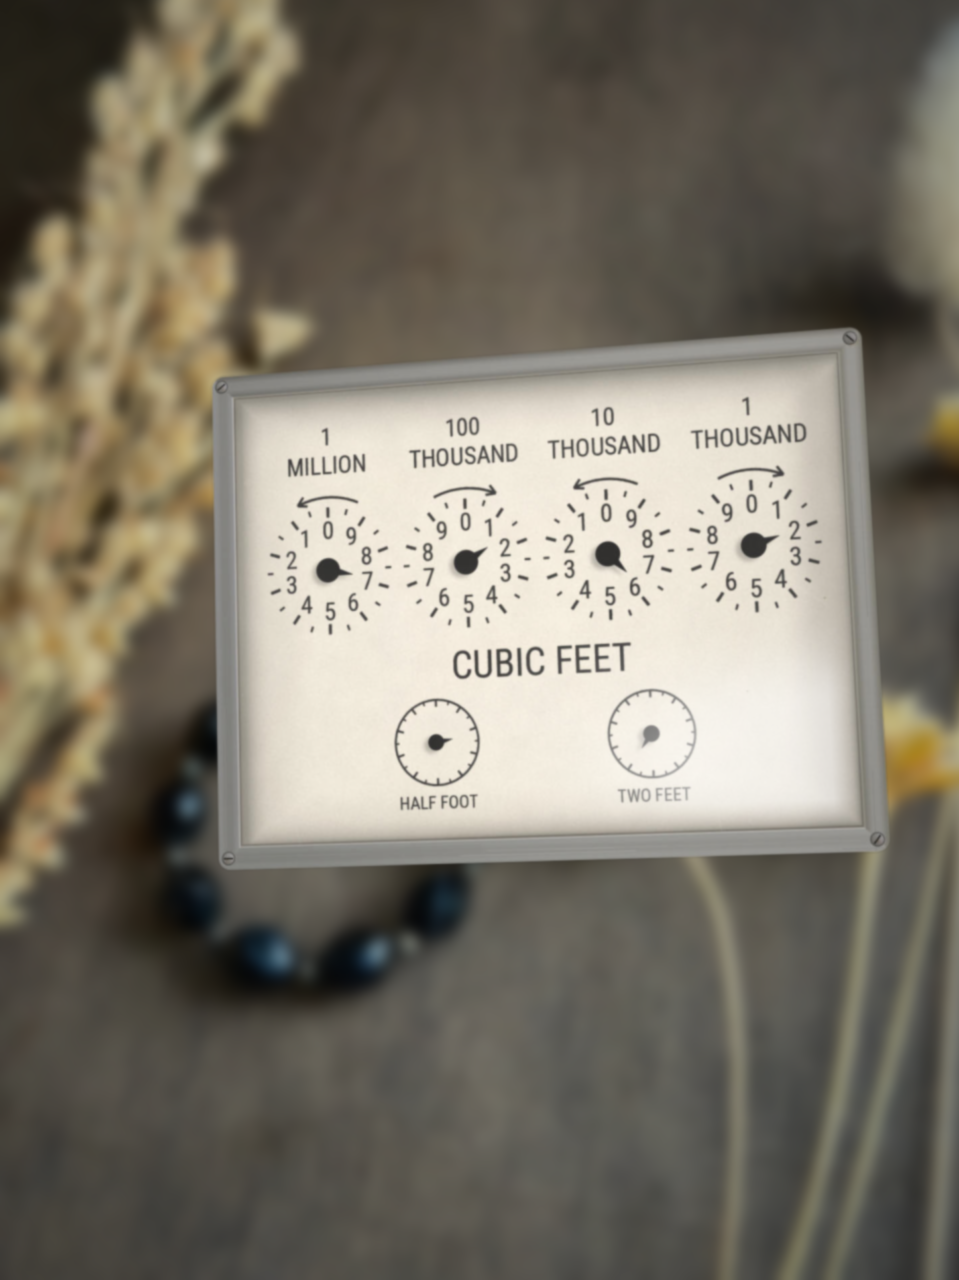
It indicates 716200 ft³
